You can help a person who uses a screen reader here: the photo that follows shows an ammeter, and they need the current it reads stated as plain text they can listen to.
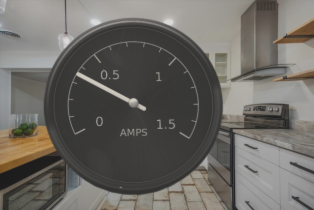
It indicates 0.35 A
